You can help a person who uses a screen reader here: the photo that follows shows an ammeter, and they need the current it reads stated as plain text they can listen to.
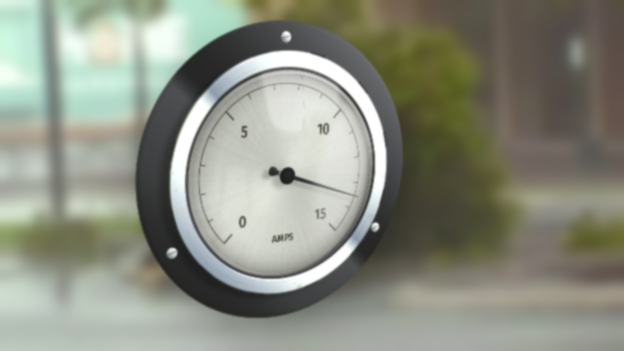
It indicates 13.5 A
